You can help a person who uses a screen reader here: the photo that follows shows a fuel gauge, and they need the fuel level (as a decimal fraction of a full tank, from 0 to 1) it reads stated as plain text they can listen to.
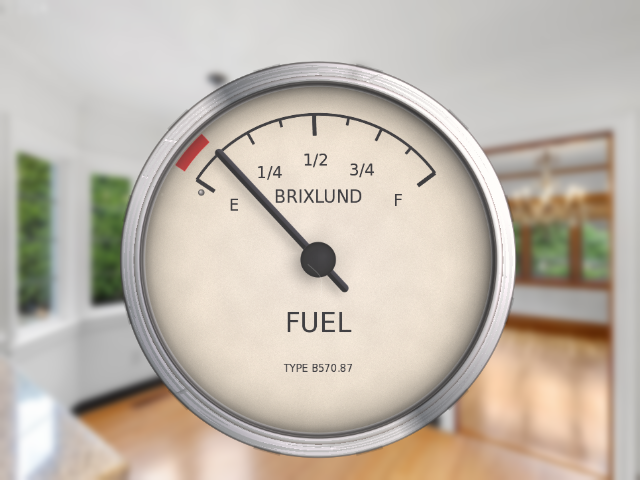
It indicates 0.125
